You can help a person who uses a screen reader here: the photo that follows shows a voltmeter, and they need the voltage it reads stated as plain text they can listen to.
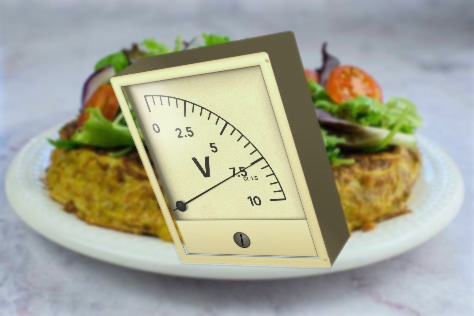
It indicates 7.5 V
